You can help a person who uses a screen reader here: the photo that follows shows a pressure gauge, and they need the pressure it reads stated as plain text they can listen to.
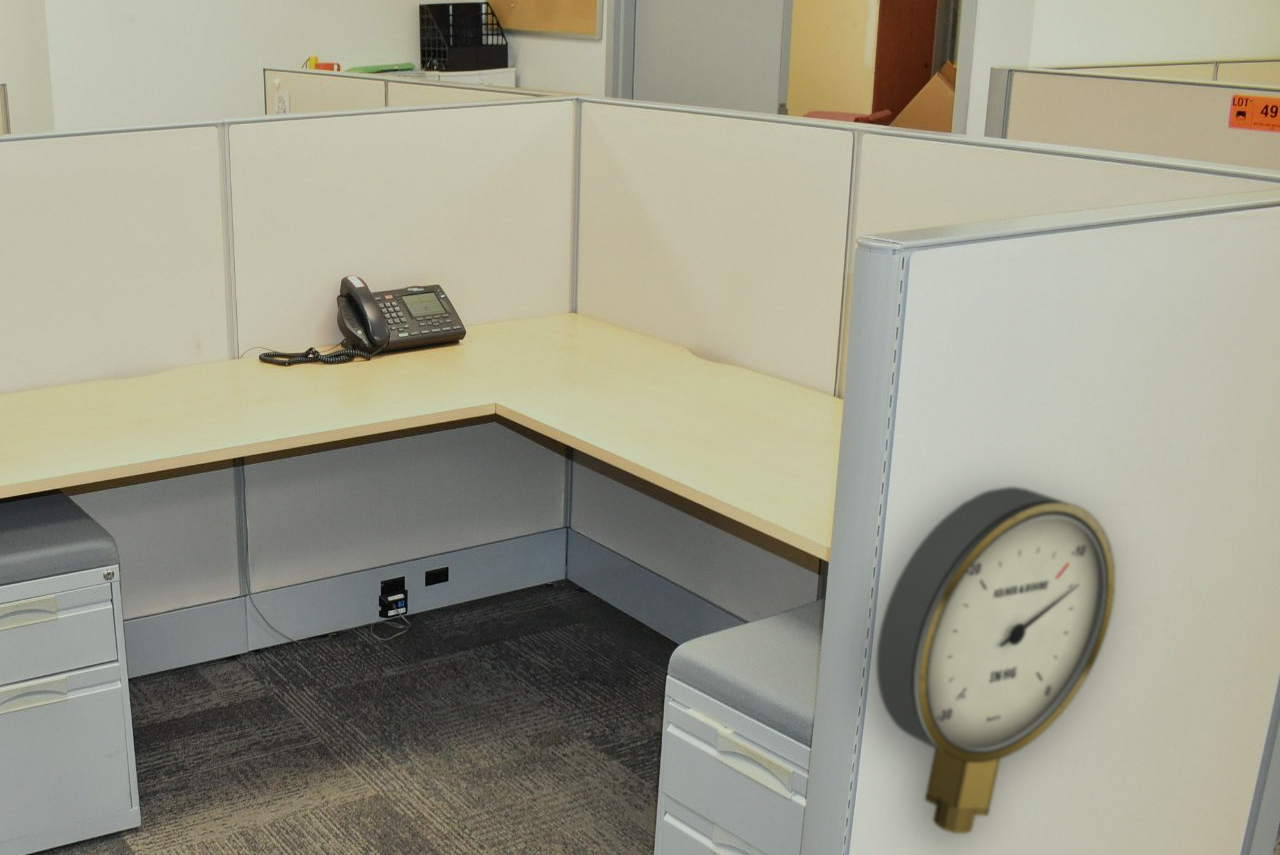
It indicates -8 inHg
